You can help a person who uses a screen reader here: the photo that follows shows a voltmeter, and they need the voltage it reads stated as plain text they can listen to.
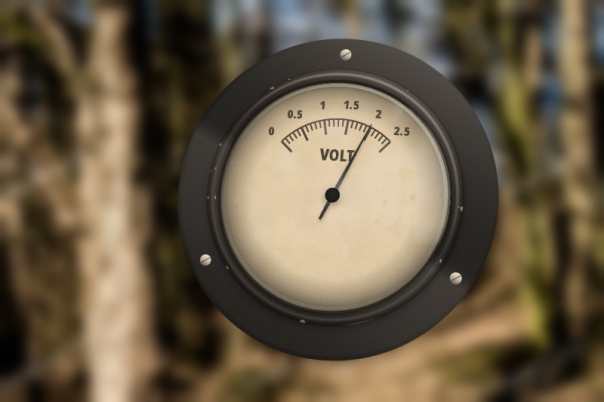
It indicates 2 V
